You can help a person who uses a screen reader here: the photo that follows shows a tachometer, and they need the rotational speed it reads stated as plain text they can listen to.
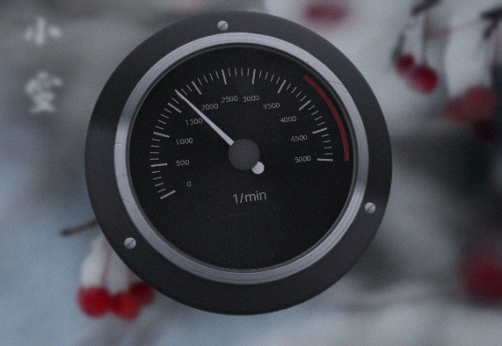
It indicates 1700 rpm
